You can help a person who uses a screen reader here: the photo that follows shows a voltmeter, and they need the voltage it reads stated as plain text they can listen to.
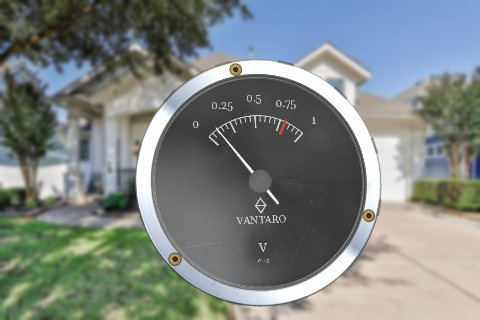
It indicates 0.1 V
